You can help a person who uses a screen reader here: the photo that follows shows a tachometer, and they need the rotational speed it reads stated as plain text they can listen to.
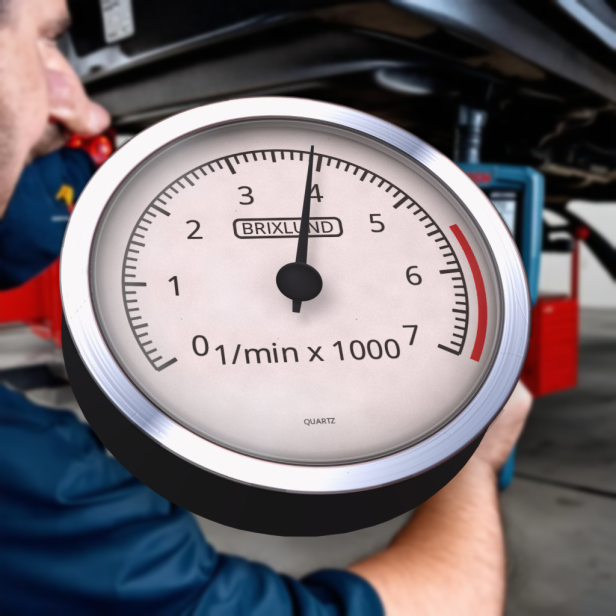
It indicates 3900 rpm
